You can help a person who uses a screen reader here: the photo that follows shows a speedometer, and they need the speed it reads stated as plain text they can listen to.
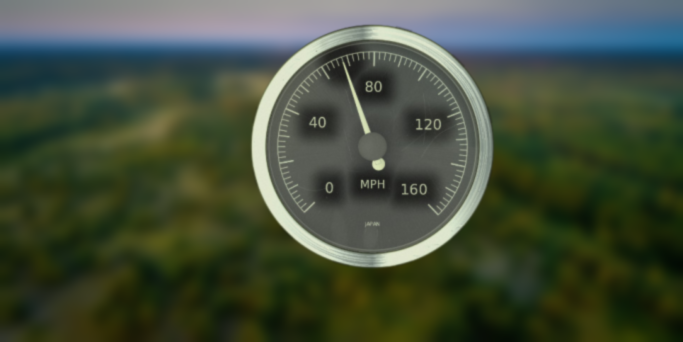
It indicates 68 mph
